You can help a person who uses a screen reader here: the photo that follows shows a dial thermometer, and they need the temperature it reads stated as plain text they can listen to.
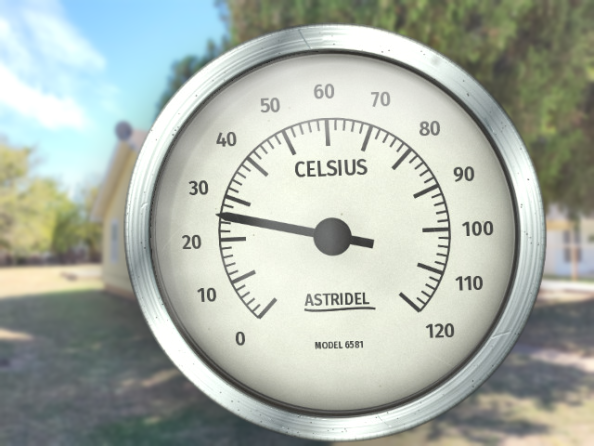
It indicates 26 °C
